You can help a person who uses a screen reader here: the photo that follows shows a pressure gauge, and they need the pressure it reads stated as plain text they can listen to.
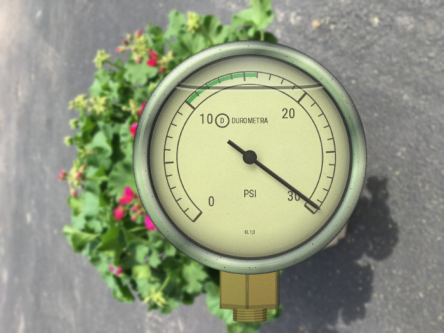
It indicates 29.5 psi
